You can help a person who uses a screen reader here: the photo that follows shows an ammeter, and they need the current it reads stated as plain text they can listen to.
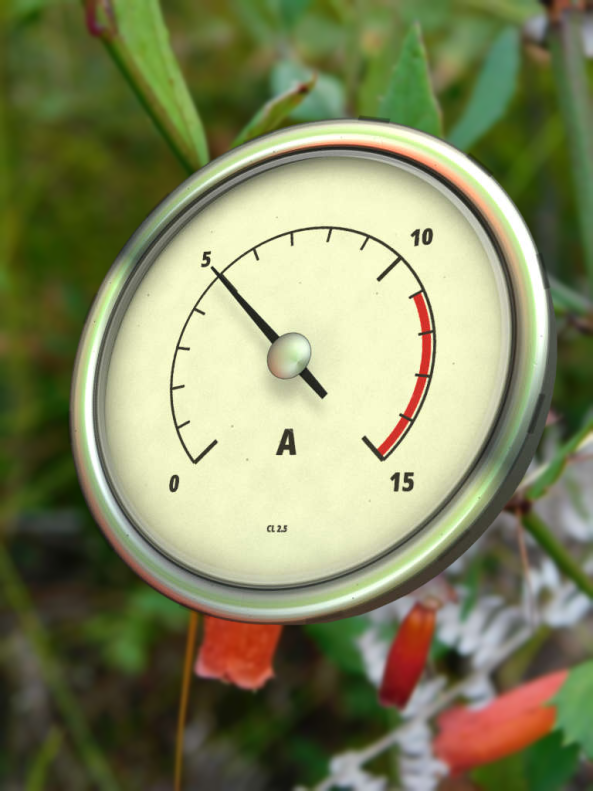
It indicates 5 A
